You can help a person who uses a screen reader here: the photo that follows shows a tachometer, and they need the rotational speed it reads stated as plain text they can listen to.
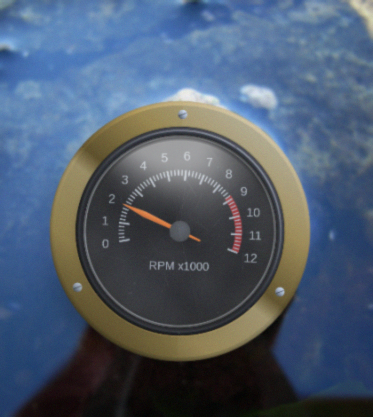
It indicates 2000 rpm
